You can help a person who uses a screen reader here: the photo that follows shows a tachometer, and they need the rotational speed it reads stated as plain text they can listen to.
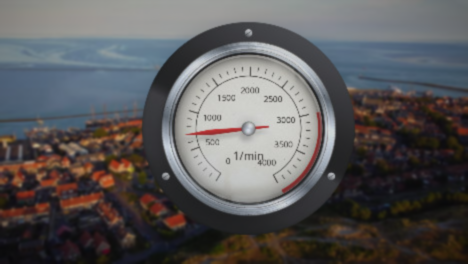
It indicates 700 rpm
